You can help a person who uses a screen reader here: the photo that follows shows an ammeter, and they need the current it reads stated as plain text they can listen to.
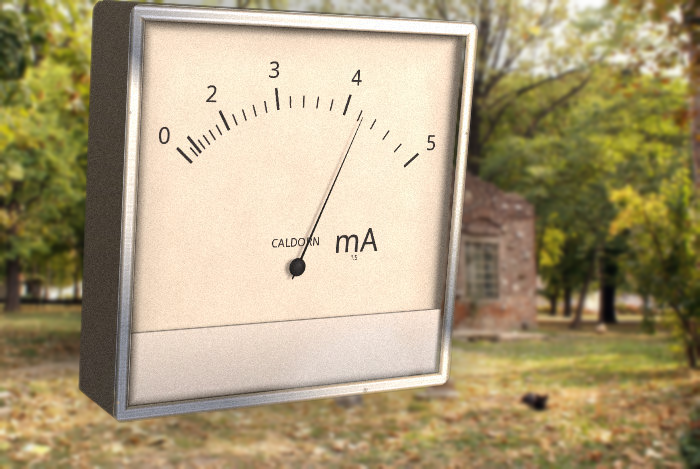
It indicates 4.2 mA
